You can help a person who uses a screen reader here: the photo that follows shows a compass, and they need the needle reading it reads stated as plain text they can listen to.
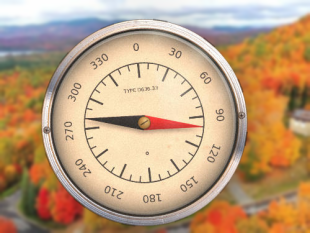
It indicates 100 °
